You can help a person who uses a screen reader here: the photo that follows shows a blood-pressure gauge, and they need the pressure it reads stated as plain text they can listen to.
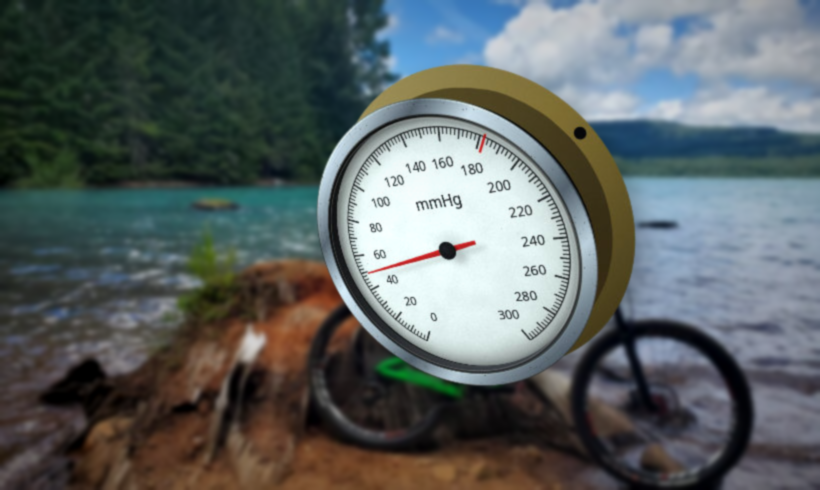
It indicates 50 mmHg
